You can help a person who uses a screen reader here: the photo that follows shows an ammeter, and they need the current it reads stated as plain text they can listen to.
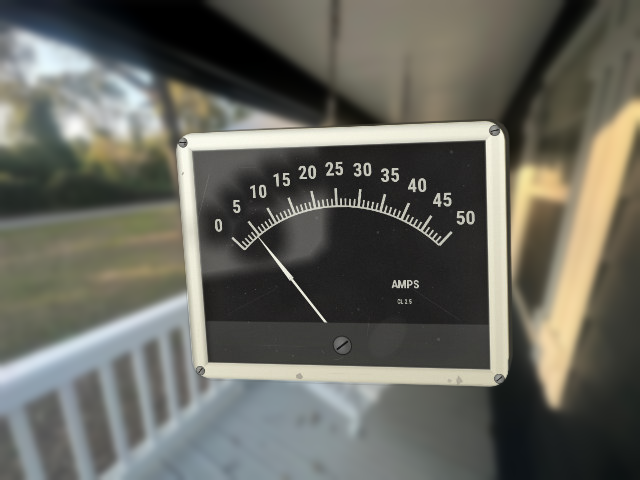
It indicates 5 A
